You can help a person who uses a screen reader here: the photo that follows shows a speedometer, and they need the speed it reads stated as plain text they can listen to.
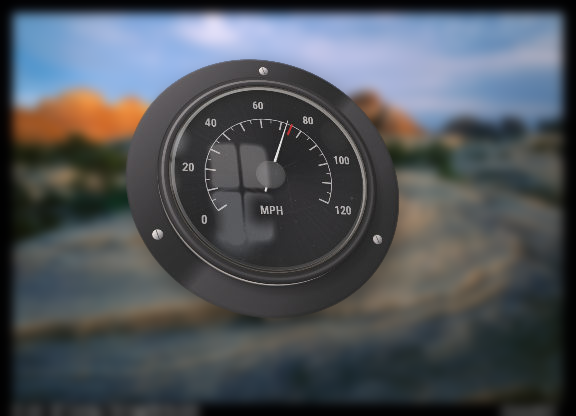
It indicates 72.5 mph
